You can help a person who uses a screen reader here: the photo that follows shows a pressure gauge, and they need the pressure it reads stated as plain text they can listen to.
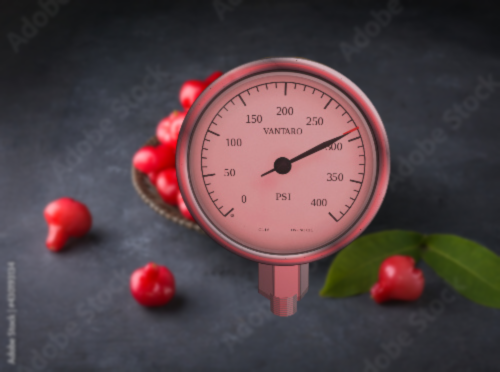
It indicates 290 psi
